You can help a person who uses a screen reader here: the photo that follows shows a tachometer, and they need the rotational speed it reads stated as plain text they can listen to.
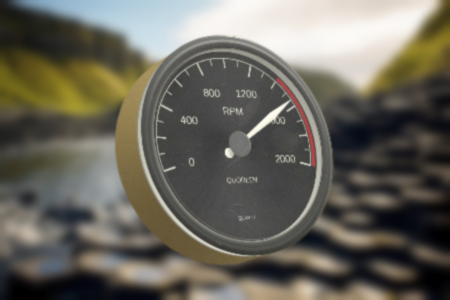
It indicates 1550 rpm
